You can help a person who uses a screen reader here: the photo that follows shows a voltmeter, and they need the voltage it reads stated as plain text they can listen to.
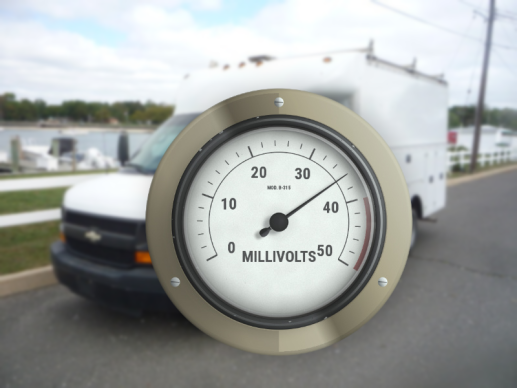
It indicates 36 mV
